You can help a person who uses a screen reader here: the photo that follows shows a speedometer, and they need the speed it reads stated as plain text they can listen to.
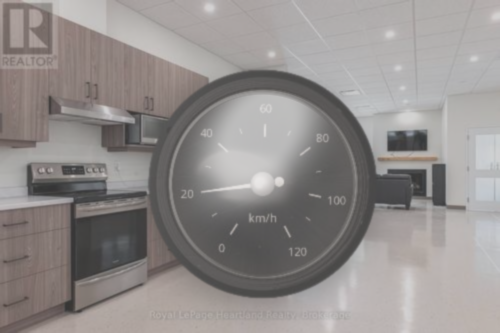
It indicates 20 km/h
